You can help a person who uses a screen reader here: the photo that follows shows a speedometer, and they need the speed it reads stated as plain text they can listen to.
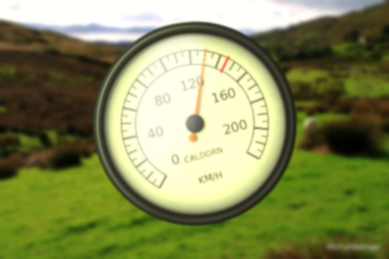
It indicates 130 km/h
